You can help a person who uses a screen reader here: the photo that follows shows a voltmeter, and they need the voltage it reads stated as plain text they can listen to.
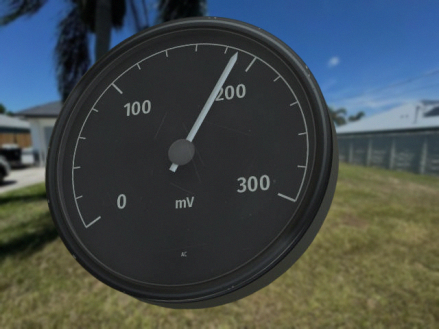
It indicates 190 mV
